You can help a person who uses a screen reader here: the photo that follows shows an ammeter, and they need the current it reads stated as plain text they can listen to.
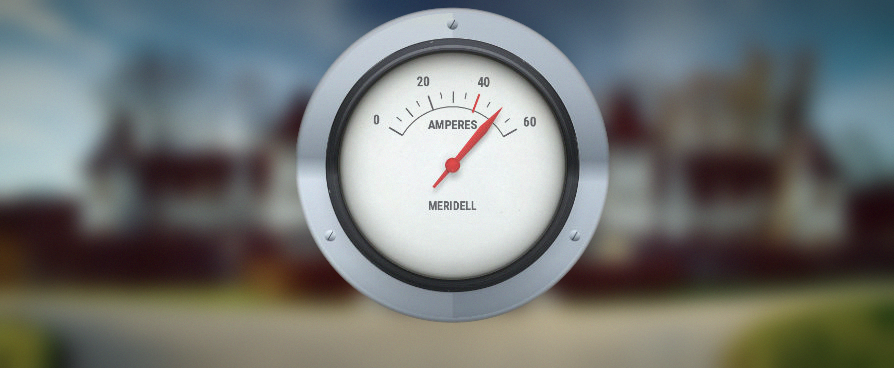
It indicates 50 A
